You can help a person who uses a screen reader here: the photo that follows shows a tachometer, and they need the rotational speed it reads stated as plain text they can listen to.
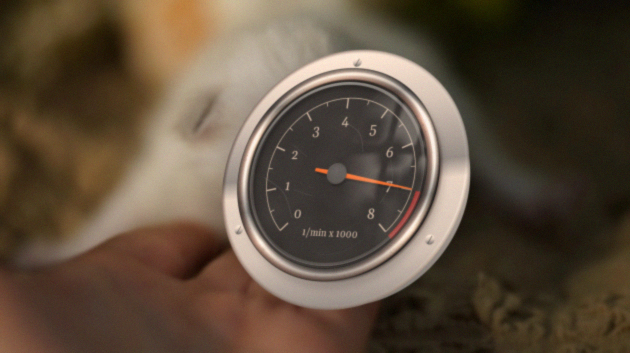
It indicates 7000 rpm
